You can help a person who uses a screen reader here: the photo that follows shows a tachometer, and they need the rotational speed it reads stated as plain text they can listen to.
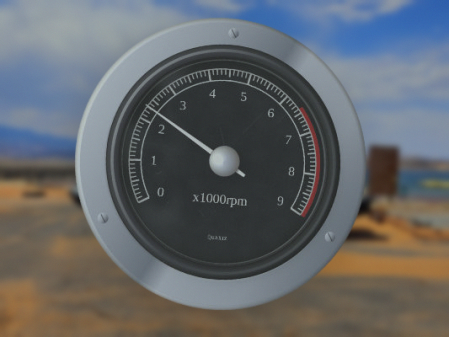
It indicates 2300 rpm
